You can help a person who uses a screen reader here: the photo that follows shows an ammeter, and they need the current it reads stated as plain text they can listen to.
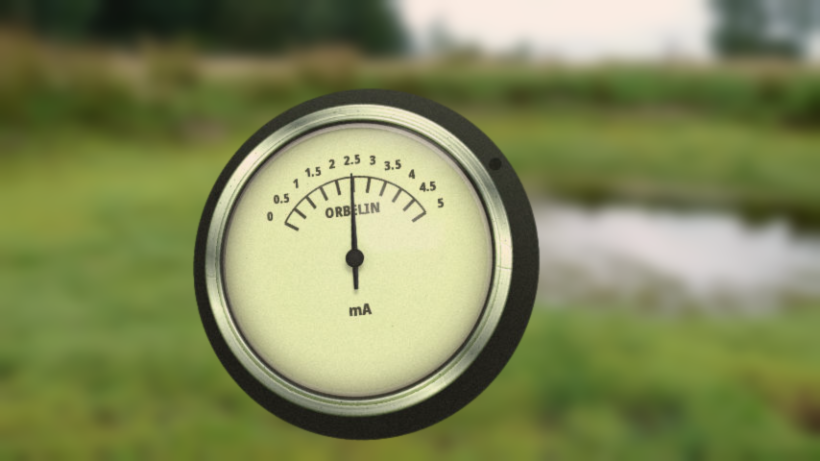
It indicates 2.5 mA
